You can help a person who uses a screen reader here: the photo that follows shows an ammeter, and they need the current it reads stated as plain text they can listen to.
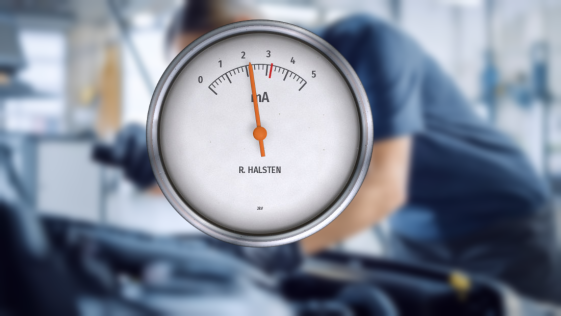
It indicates 2.2 mA
